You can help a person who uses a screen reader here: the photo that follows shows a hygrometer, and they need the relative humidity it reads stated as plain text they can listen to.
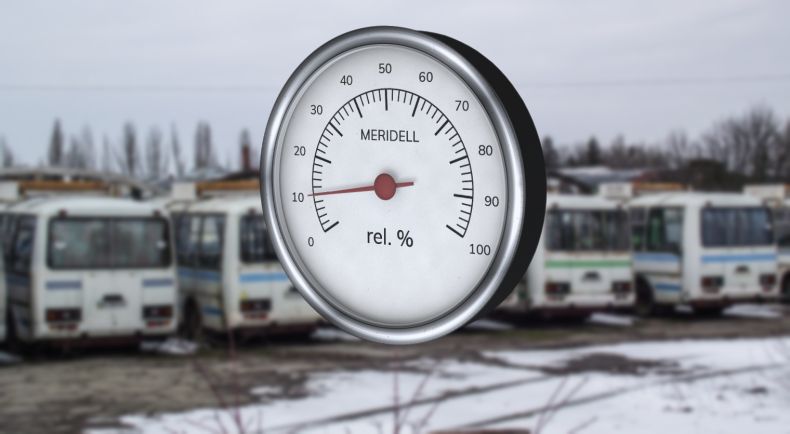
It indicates 10 %
